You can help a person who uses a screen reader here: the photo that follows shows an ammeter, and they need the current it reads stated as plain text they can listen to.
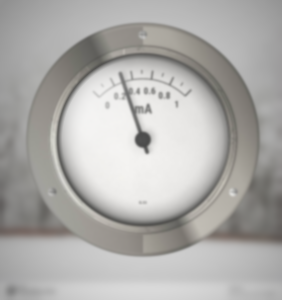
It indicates 0.3 mA
